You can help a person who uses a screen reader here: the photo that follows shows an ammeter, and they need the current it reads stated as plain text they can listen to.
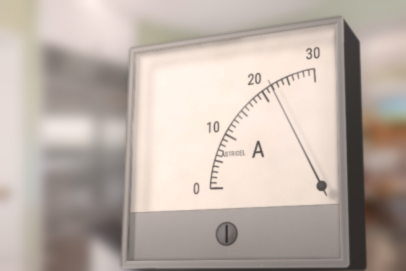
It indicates 22 A
